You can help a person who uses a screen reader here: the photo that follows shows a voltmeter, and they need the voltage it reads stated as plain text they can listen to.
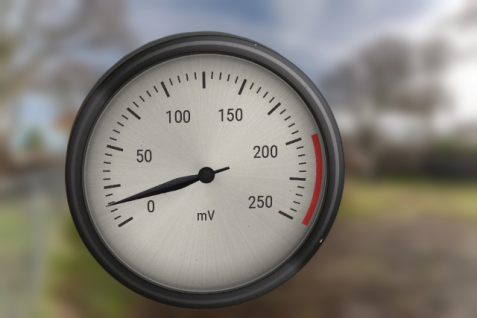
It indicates 15 mV
